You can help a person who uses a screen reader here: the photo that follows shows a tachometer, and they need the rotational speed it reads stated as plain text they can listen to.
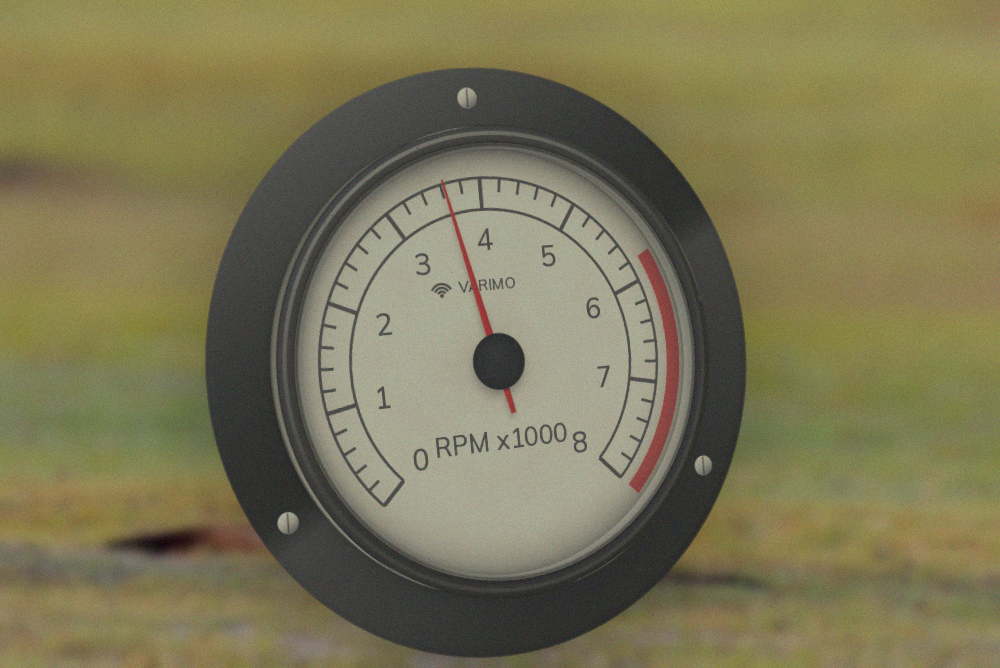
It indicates 3600 rpm
